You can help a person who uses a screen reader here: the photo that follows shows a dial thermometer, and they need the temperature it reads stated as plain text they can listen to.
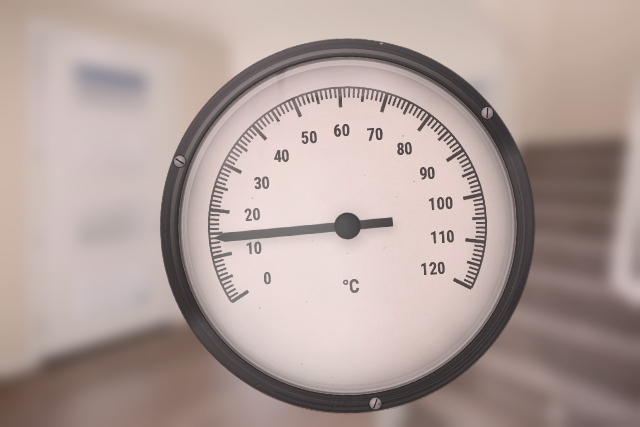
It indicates 14 °C
